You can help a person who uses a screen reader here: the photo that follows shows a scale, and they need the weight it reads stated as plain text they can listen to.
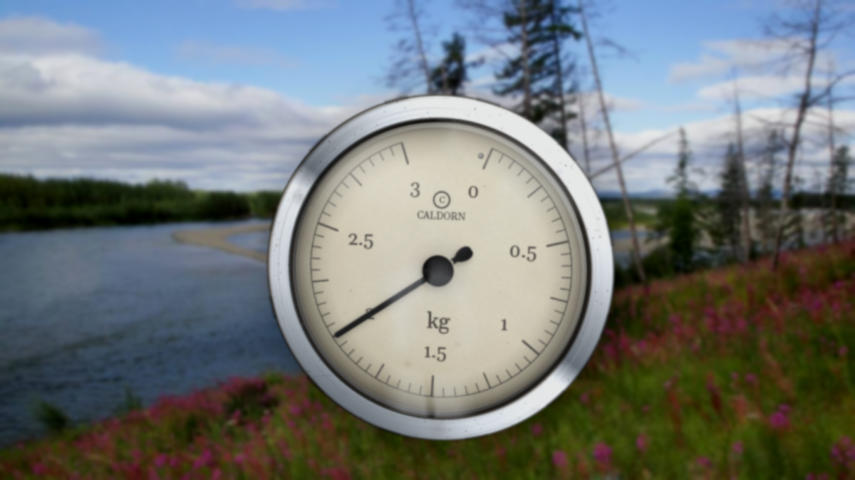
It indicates 2 kg
